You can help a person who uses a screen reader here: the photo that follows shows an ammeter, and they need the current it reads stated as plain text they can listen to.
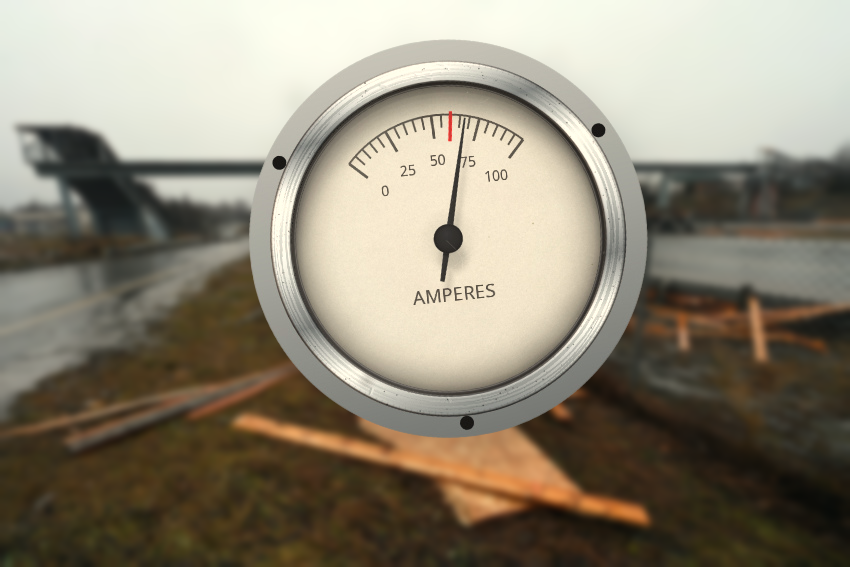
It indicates 67.5 A
